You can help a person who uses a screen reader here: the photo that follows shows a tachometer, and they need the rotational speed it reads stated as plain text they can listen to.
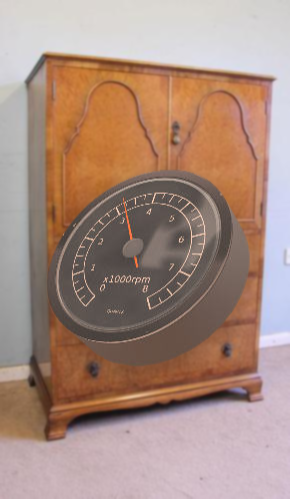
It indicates 3250 rpm
